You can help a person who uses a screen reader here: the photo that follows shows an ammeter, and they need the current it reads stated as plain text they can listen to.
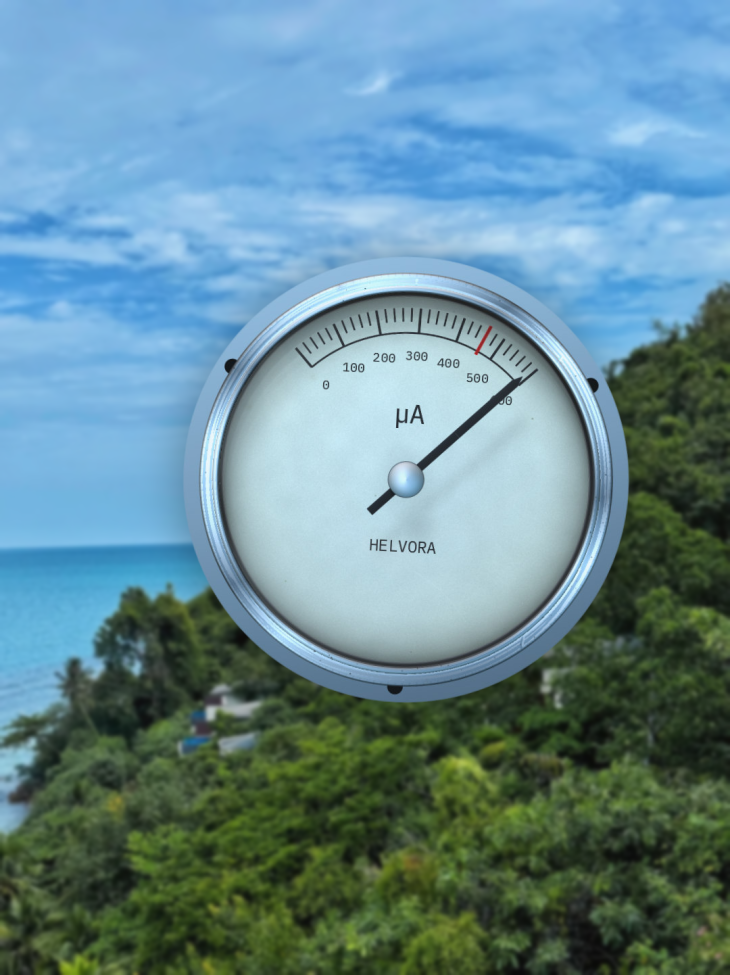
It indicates 590 µA
